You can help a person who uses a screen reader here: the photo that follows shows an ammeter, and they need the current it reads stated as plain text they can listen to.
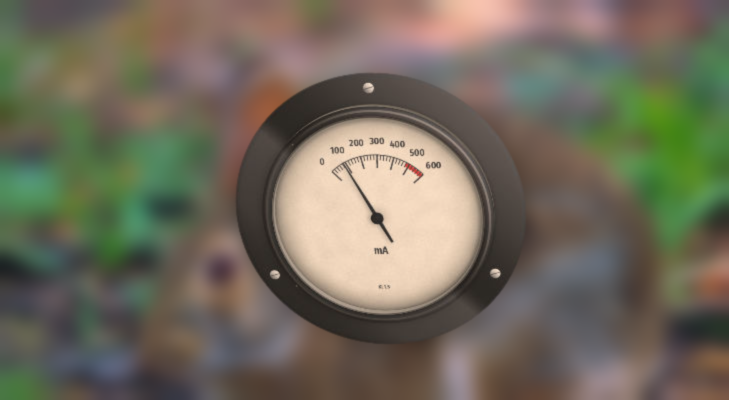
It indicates 100 mA
